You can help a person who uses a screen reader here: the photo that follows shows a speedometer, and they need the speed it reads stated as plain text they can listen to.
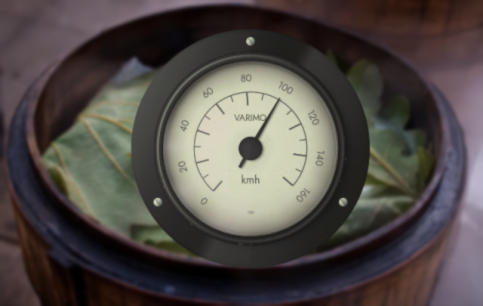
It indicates 100 km/h
